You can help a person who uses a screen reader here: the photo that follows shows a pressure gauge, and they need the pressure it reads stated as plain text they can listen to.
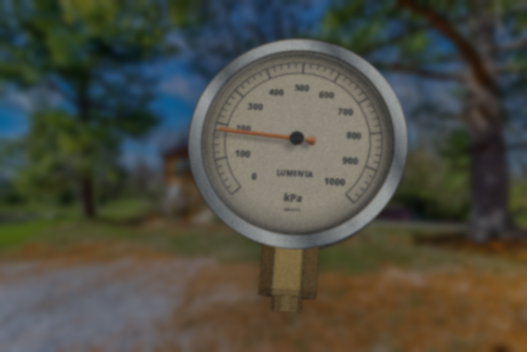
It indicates 180 kPa
